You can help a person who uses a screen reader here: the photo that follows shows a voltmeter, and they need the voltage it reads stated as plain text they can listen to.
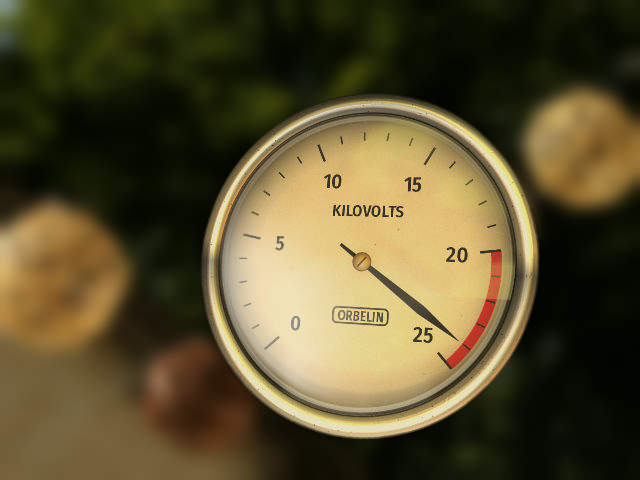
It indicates 24 kV
